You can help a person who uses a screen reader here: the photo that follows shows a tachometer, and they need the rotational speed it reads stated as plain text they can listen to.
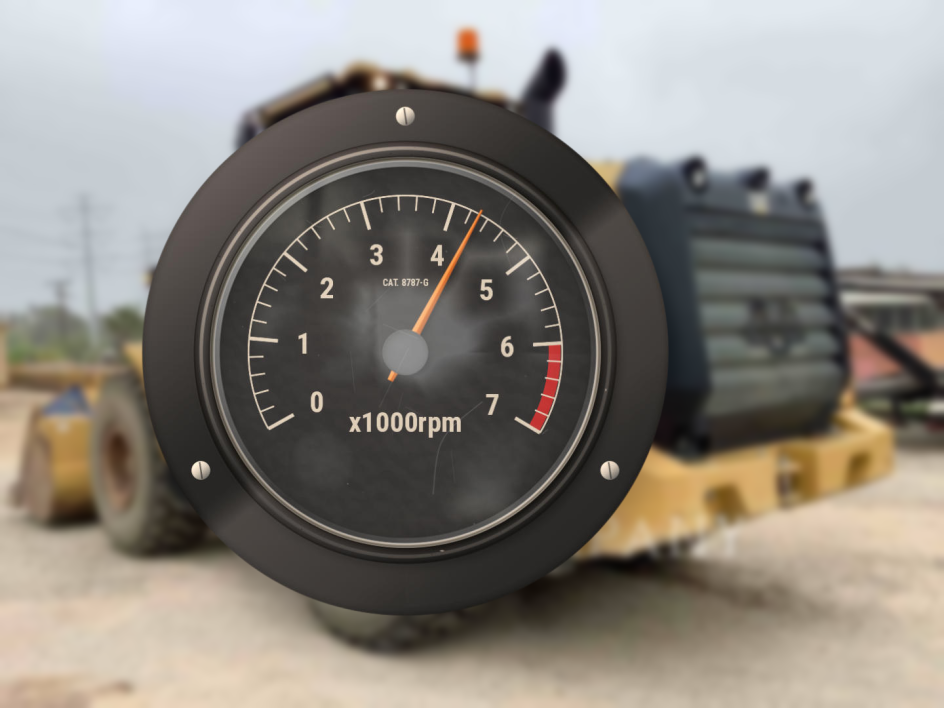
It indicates 4300 rpm
